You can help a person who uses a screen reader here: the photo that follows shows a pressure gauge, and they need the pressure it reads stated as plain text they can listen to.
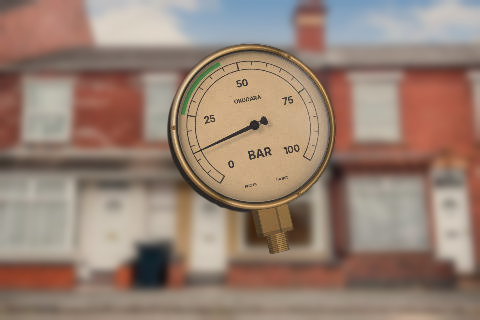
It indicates 12.5 bar
